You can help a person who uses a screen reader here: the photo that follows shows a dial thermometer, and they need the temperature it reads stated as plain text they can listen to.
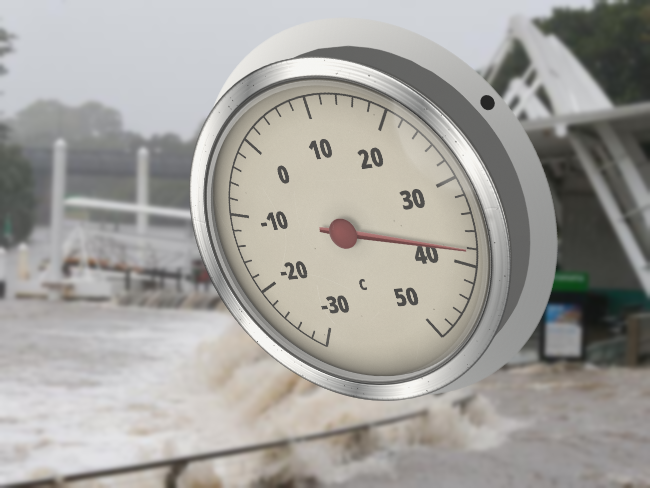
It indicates 38 °C
